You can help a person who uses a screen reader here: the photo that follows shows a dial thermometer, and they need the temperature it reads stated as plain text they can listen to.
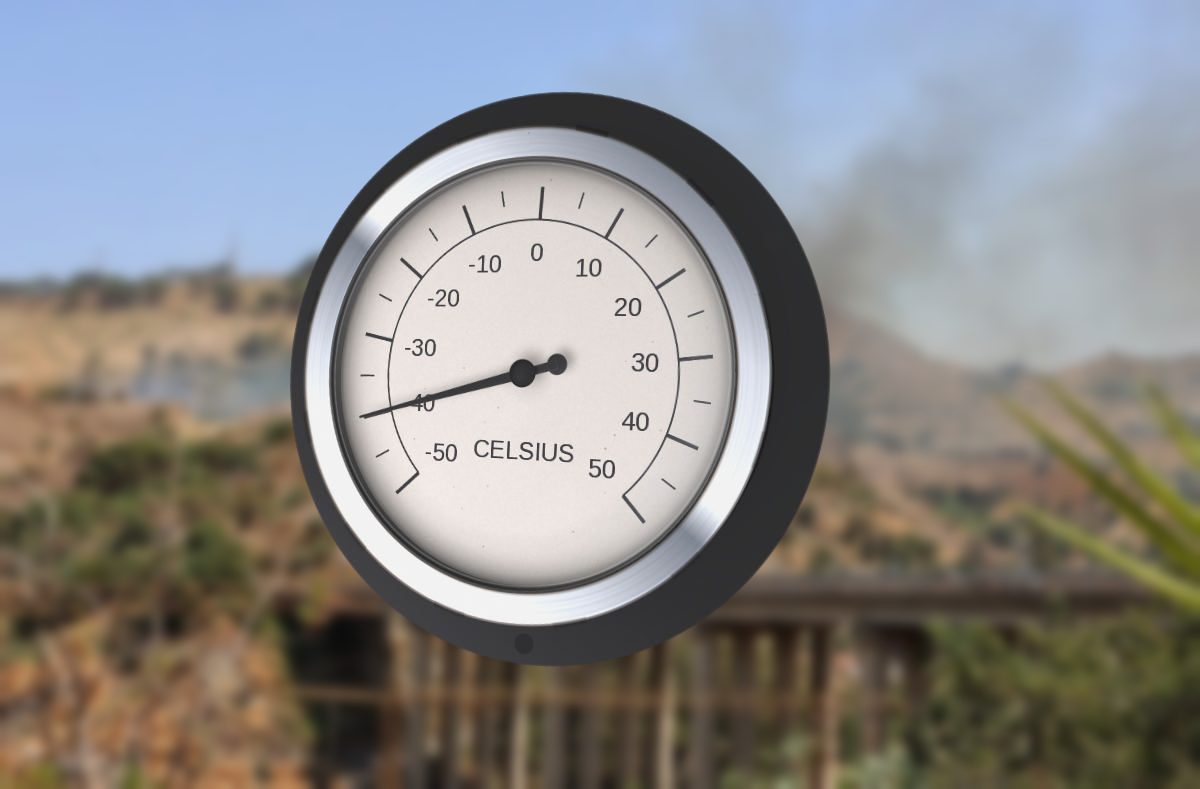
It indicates -40 °C
